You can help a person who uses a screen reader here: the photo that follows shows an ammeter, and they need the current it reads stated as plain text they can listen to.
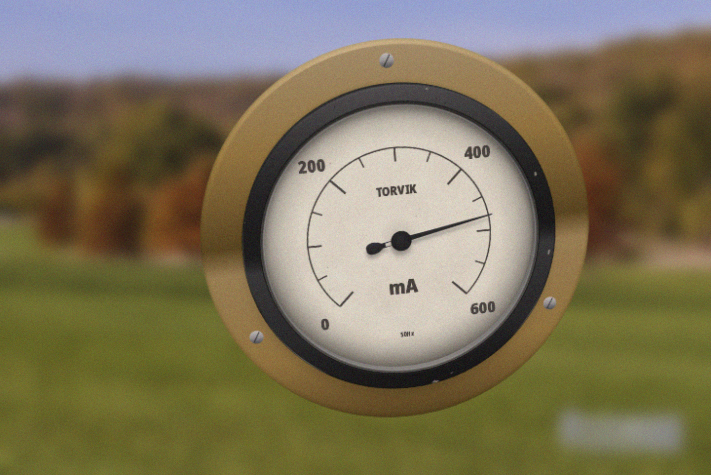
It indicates 475 mA
